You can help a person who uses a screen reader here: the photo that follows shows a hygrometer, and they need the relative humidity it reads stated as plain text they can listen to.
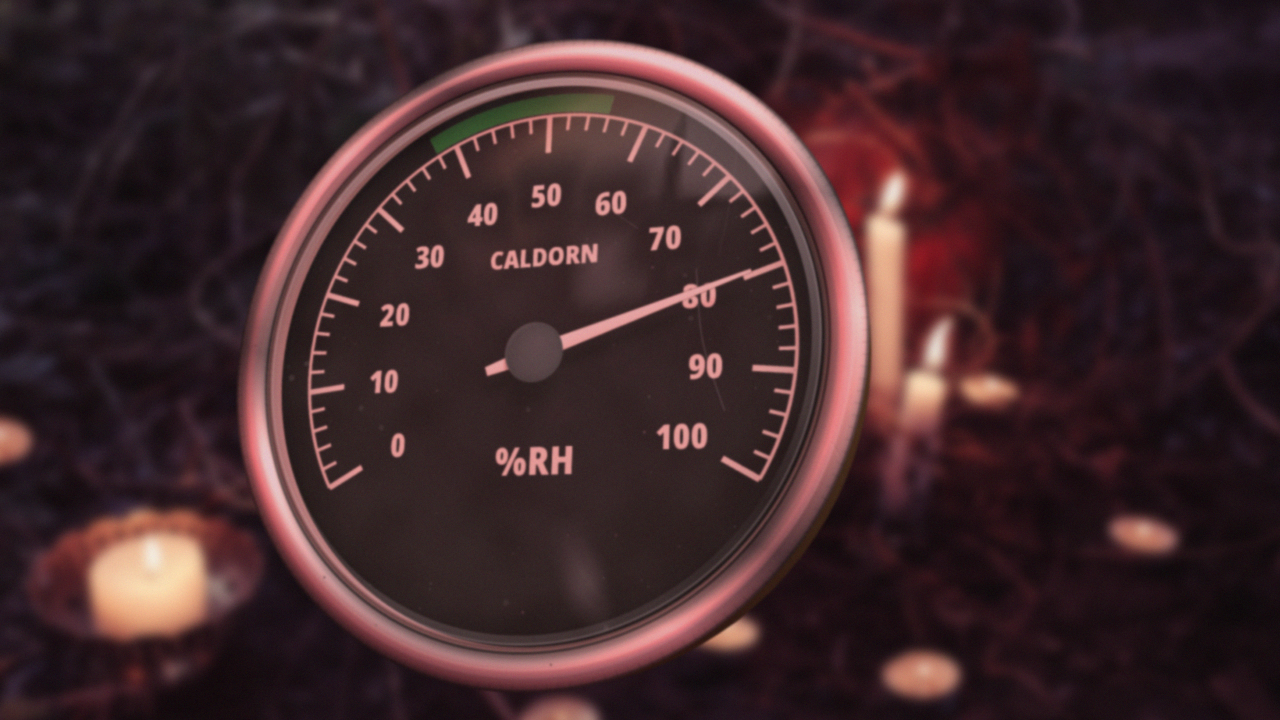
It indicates 80 %
